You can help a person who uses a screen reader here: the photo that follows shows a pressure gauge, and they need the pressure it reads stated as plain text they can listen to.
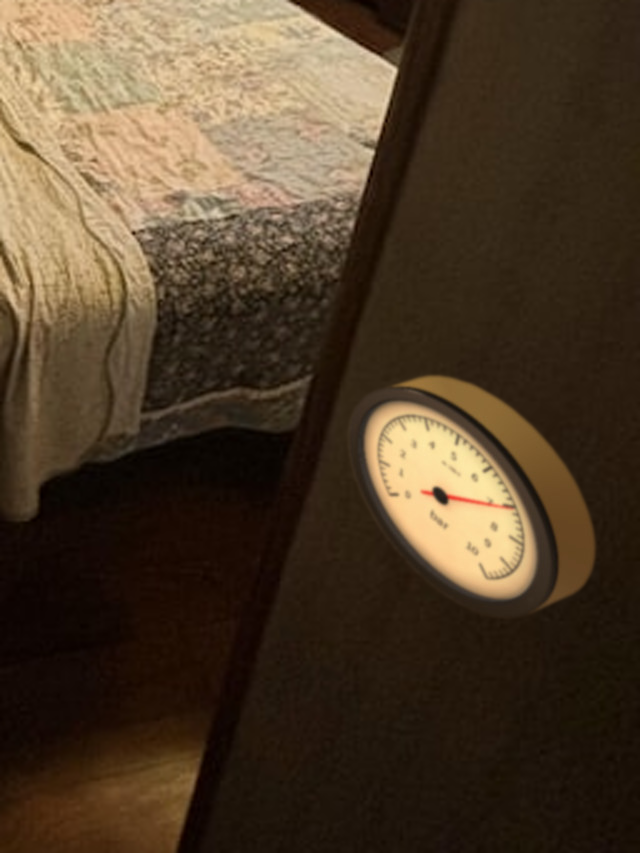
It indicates 7 bar
